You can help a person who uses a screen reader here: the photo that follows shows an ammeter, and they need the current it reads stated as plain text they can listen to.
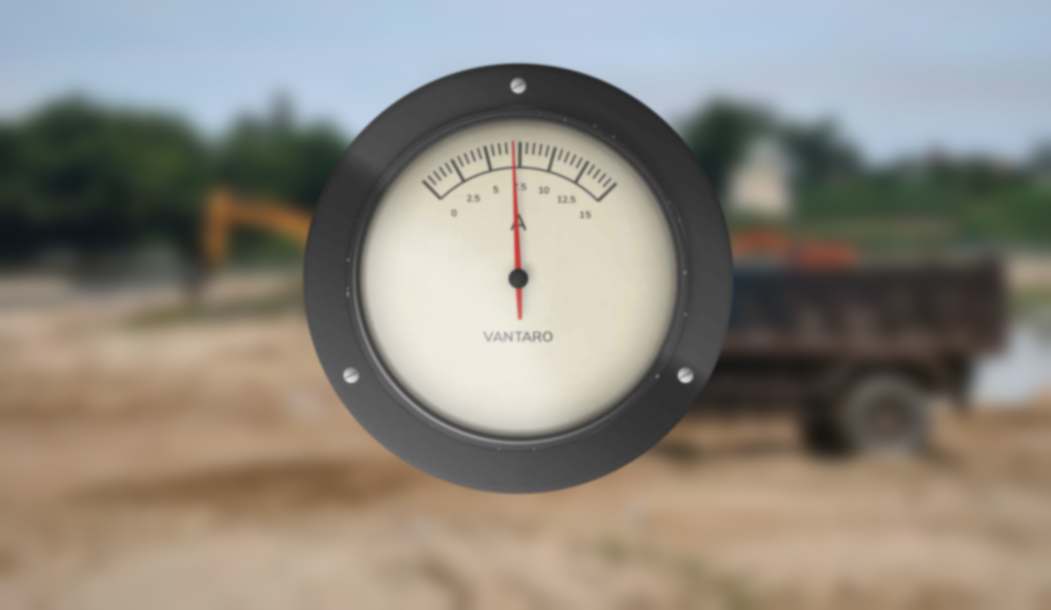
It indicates 7 A
